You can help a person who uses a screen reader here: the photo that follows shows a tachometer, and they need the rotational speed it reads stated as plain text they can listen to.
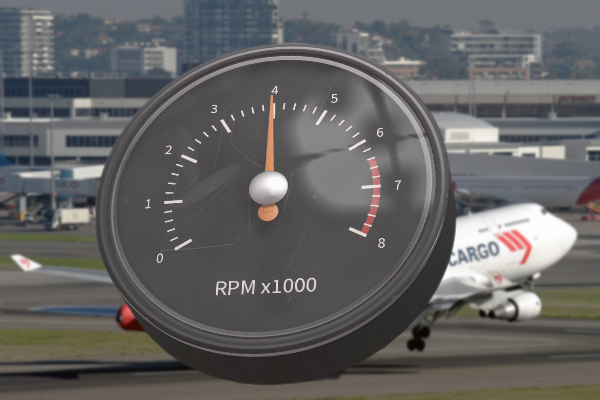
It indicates 4000 rpm
